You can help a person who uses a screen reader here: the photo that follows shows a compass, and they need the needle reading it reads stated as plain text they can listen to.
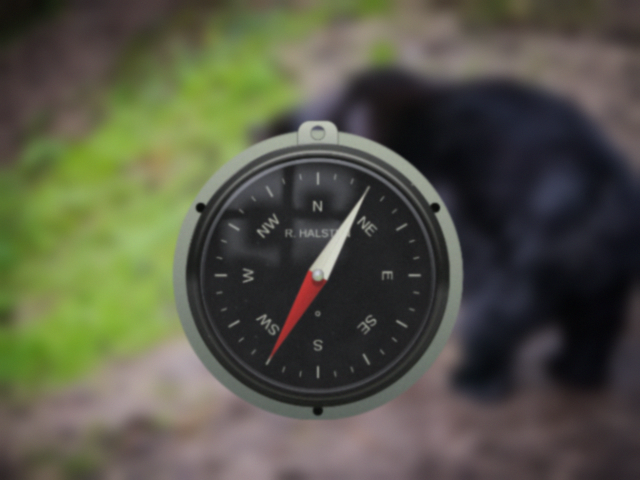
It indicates 210 °
